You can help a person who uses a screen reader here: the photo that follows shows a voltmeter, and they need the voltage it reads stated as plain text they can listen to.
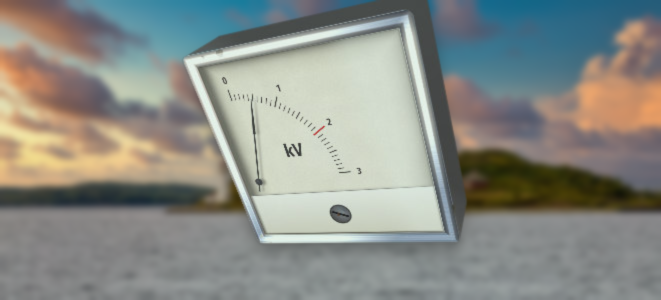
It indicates 0.5 kV
